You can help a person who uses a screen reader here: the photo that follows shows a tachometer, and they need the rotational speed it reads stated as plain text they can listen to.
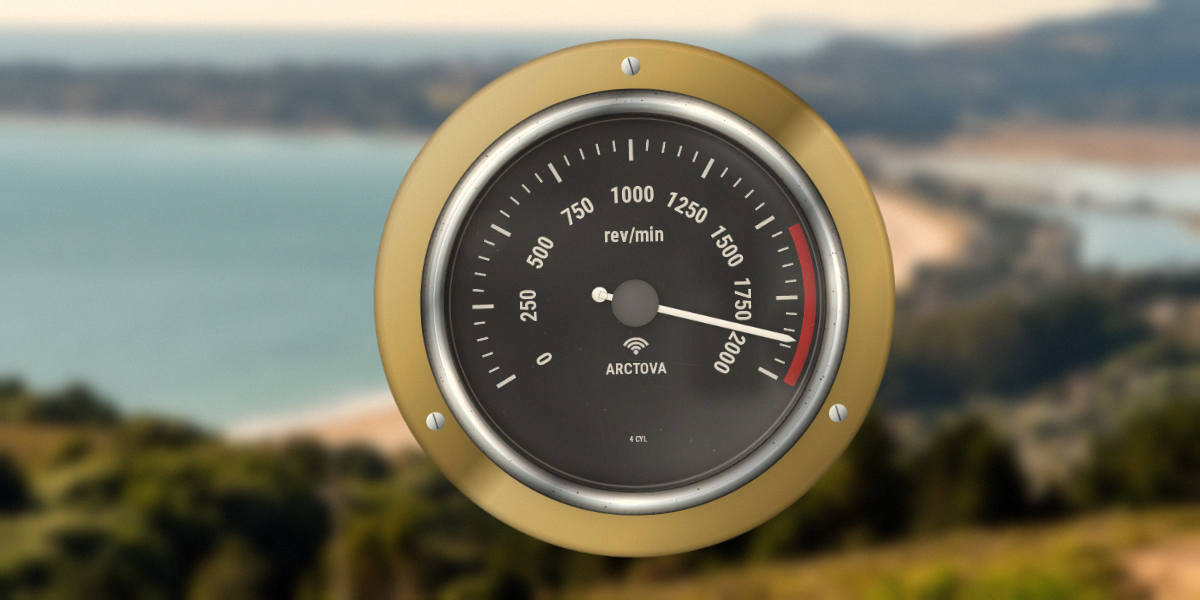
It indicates 1875 rpm
